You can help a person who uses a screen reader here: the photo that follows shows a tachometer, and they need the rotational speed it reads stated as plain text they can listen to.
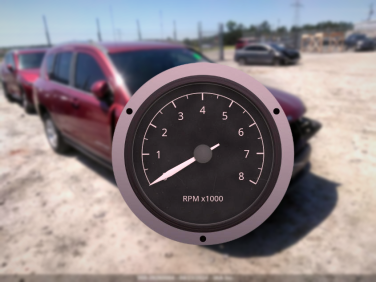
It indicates 0 rpm
